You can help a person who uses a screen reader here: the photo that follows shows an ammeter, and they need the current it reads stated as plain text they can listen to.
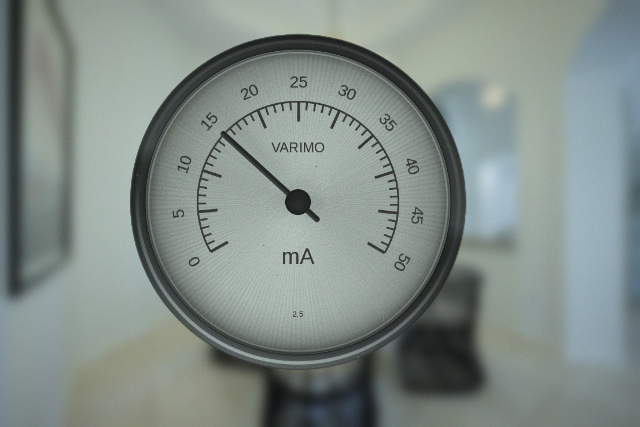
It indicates 15 mA
